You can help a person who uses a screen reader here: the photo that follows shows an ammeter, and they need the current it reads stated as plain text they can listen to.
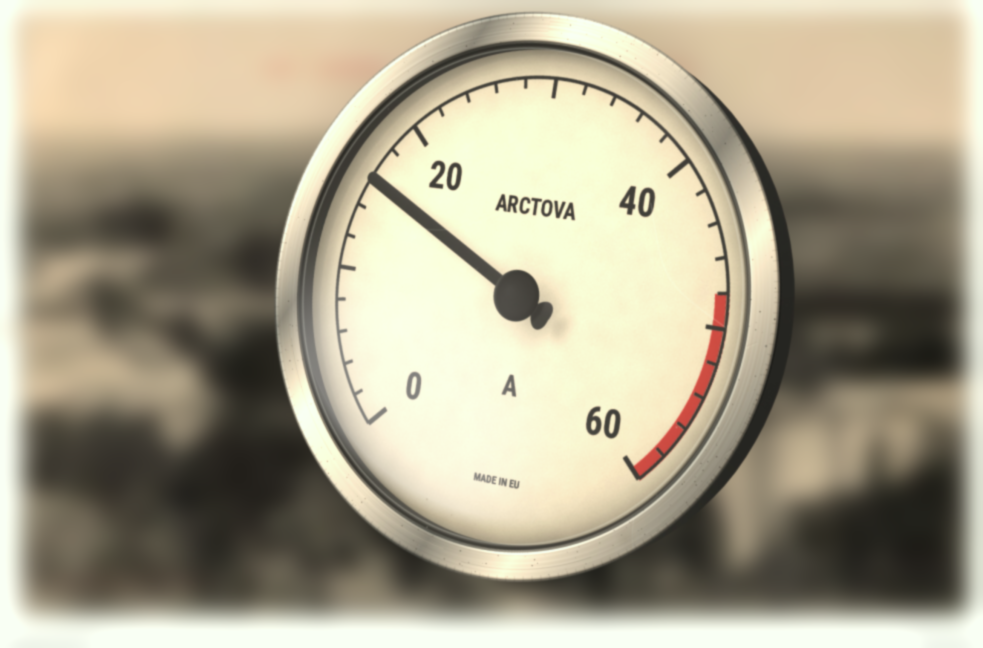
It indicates 16 A
